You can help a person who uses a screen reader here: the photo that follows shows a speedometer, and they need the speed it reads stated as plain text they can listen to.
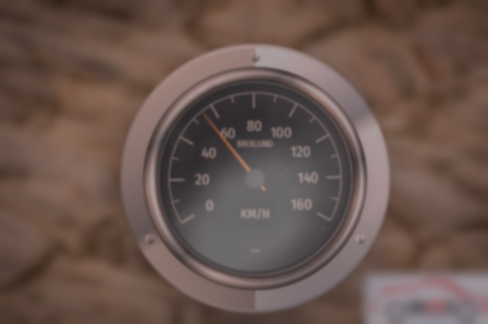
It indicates 55 km/h
